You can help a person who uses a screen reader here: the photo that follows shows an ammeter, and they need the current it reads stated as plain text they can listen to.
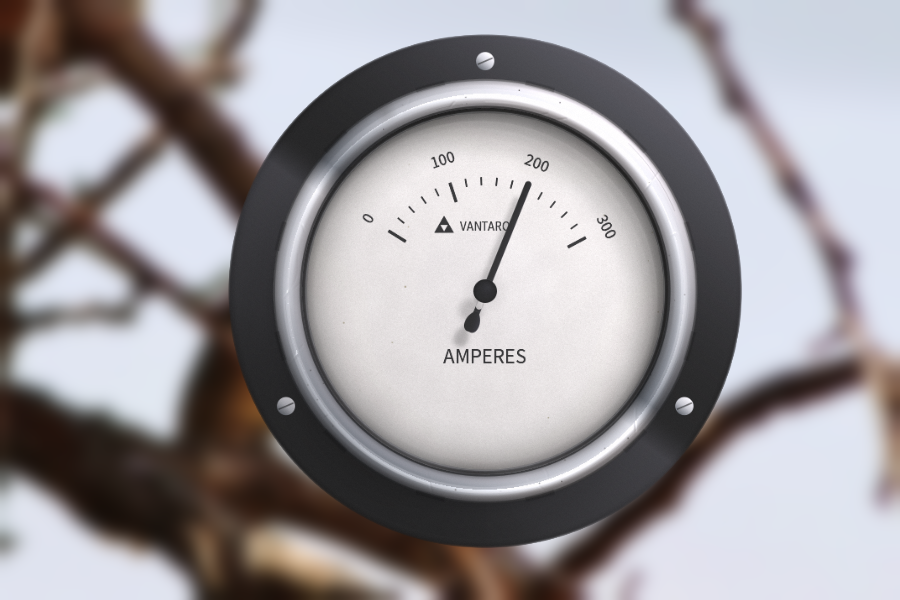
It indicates 200 A
